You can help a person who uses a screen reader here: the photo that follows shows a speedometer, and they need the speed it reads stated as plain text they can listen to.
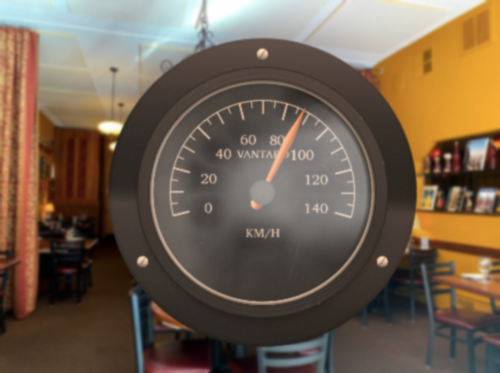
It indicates 87.5 km/h
